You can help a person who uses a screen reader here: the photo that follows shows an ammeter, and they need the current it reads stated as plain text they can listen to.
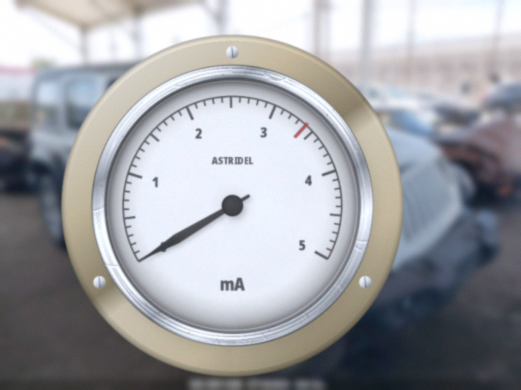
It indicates 0 mA
